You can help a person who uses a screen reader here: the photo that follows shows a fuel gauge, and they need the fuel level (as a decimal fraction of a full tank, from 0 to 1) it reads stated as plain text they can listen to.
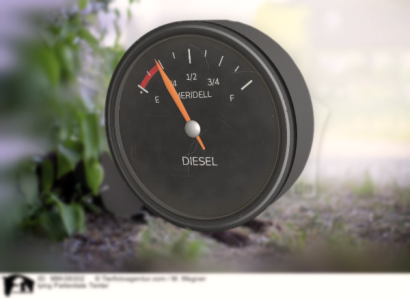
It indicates 0.25
